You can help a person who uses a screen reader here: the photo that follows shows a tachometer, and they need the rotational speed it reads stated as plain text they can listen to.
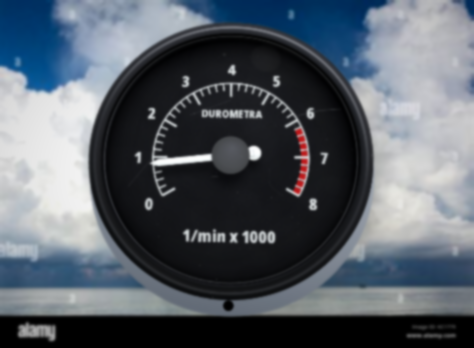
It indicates 800 rpm
